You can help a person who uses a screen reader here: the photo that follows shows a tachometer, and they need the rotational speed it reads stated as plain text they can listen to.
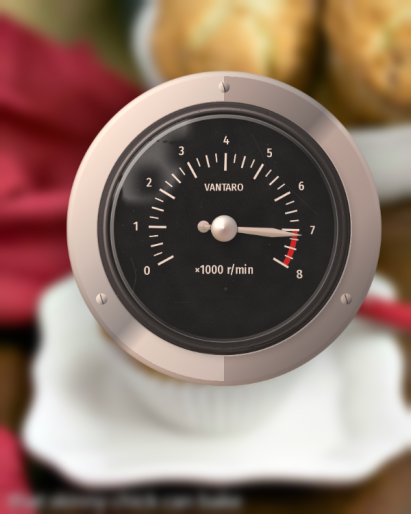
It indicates 7125 rpm
